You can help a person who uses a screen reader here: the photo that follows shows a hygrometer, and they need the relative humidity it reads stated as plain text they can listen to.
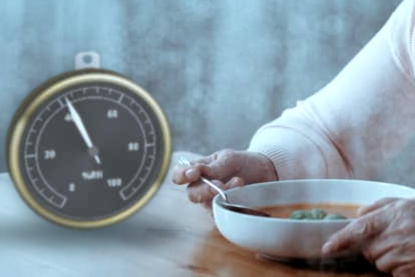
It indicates 42 %
